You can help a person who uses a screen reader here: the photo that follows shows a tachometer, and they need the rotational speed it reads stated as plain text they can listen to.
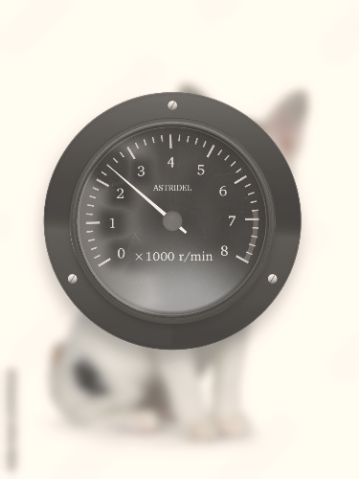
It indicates 2400 rpm
